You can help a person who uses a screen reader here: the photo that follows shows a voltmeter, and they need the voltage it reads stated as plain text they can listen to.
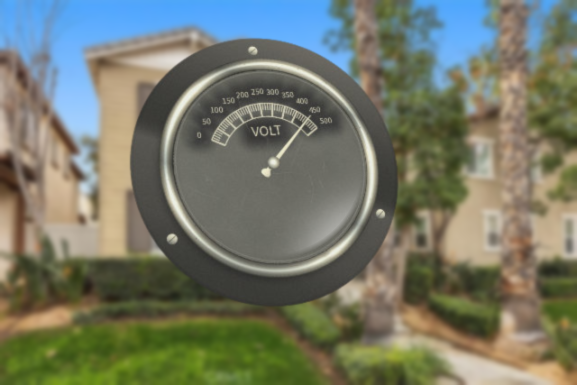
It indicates 450 V
